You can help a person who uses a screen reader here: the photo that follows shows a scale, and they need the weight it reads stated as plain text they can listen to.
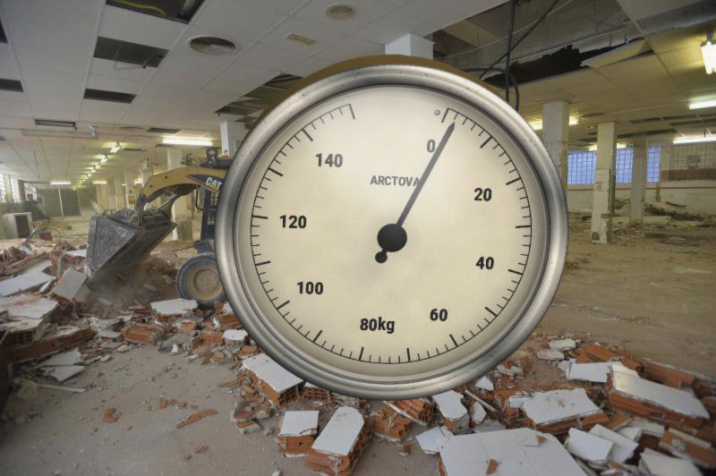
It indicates 2 kg
